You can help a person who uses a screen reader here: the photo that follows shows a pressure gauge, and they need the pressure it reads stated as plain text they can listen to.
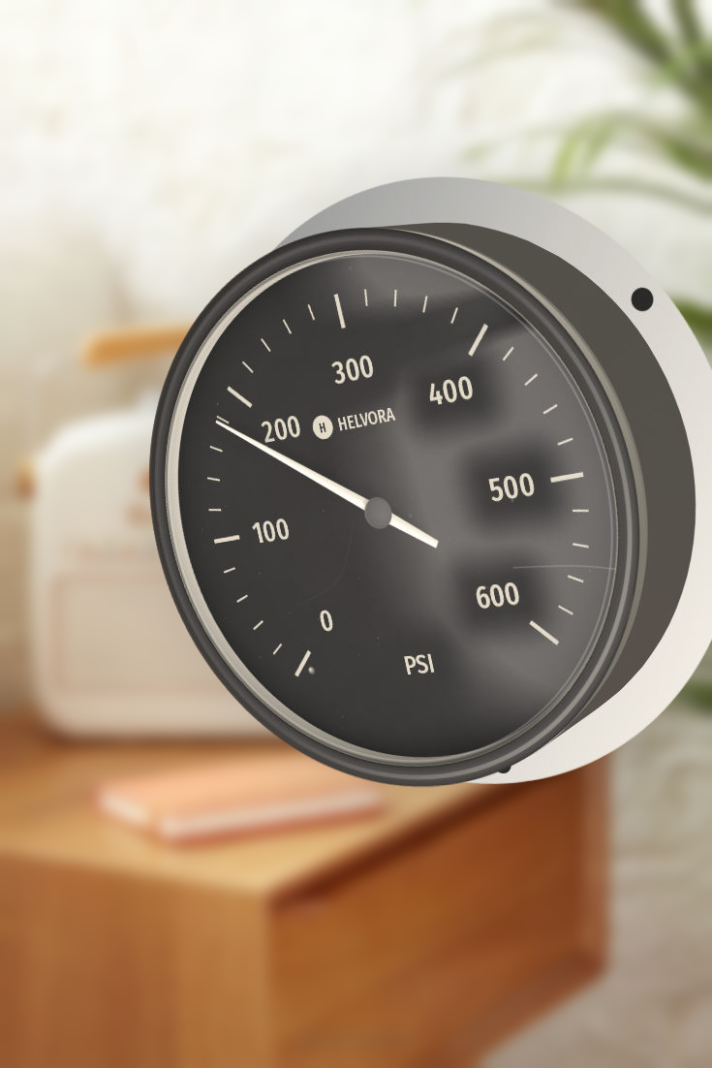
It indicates 180 psi
